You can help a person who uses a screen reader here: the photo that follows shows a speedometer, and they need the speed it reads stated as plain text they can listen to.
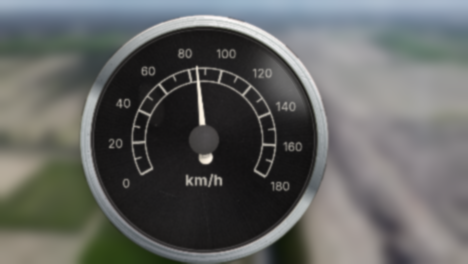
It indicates 85 km/h
